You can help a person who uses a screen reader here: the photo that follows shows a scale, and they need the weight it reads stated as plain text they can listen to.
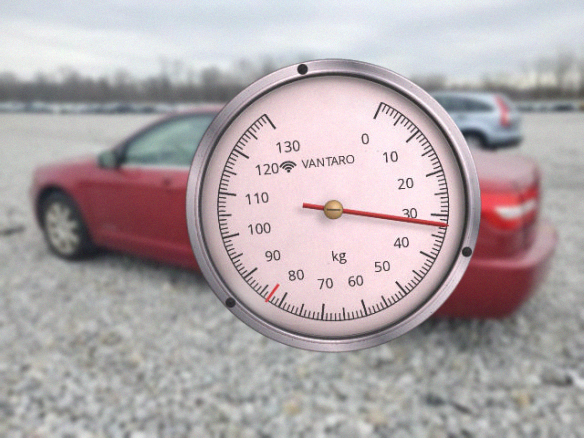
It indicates 32 kg
